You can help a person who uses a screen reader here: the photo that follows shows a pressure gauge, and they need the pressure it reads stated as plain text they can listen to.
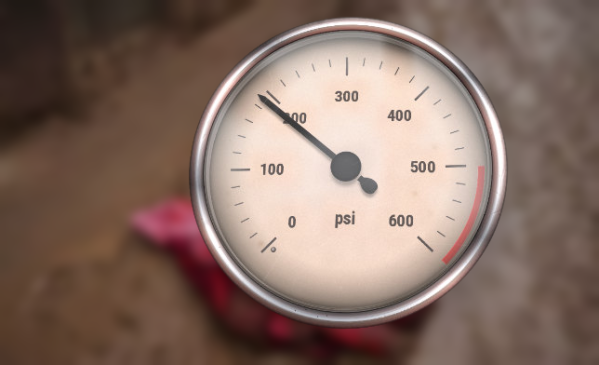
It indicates 190 psi
